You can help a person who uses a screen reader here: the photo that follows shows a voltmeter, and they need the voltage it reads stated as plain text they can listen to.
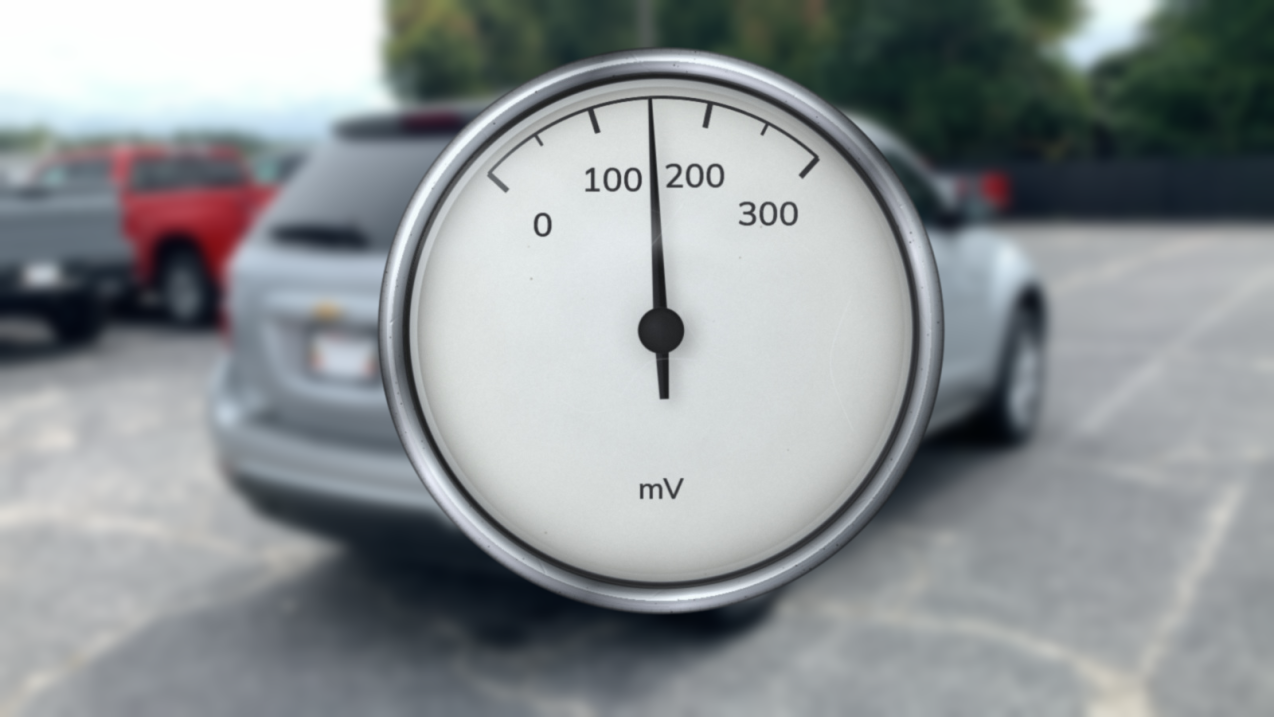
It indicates 150 mV
